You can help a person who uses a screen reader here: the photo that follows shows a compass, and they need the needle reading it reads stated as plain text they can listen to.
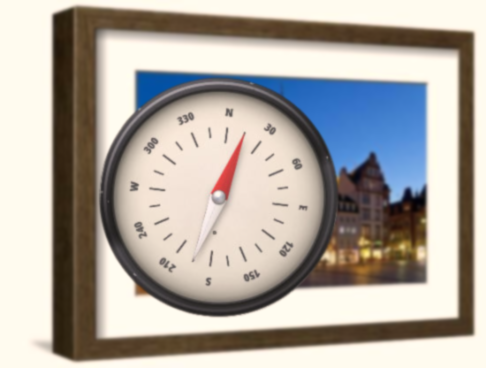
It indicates 15 °
